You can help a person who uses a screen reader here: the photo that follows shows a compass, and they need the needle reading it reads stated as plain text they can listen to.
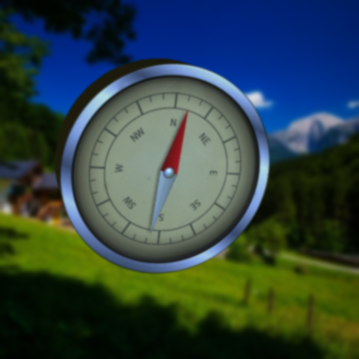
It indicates 10 °
